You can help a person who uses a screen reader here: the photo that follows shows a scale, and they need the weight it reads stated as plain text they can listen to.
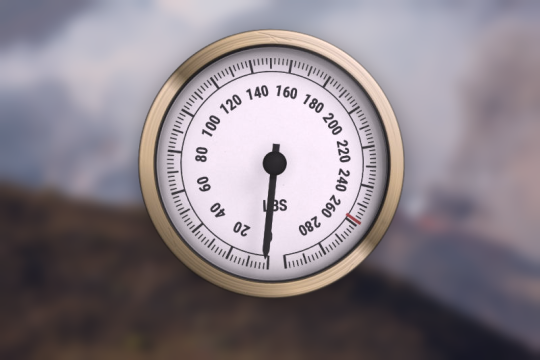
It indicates 2 lb
